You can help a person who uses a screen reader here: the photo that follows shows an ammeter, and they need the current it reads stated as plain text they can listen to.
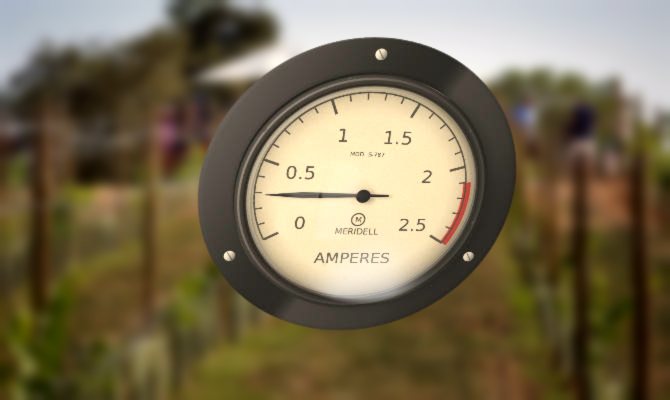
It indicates 0.3 A
